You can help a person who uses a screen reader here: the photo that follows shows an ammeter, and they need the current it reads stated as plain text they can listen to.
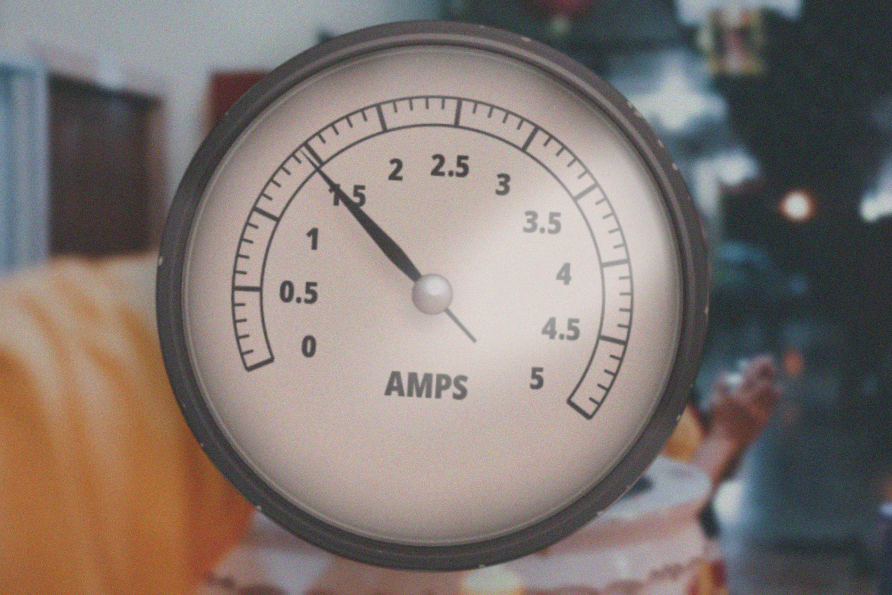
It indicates 1.45 A
